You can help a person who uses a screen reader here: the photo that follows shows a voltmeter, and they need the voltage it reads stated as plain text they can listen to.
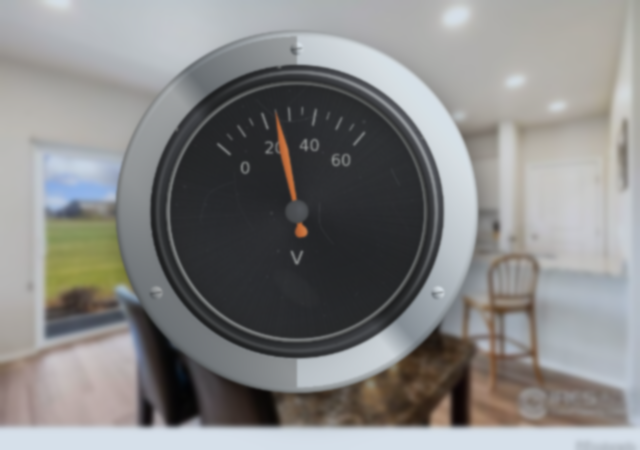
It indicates 25 V
